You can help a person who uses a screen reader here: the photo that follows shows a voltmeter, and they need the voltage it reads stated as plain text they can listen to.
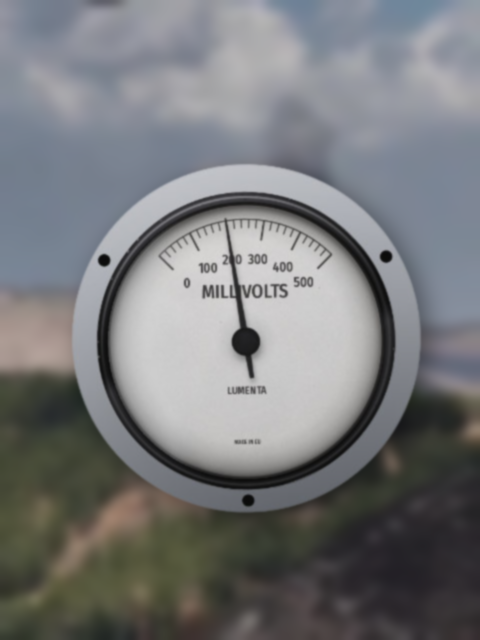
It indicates 200 mV
